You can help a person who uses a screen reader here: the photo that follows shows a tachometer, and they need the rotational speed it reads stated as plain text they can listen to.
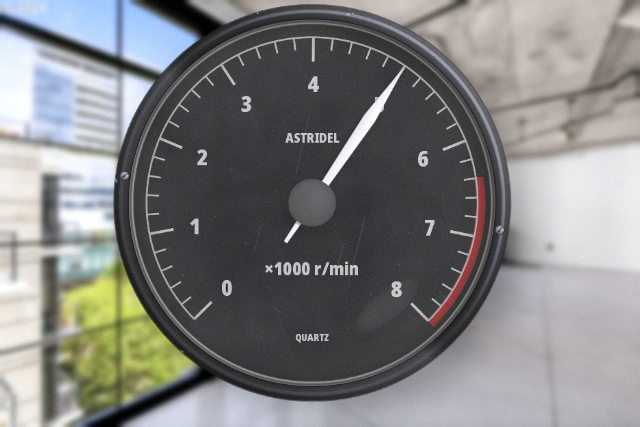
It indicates 5000 rpm
